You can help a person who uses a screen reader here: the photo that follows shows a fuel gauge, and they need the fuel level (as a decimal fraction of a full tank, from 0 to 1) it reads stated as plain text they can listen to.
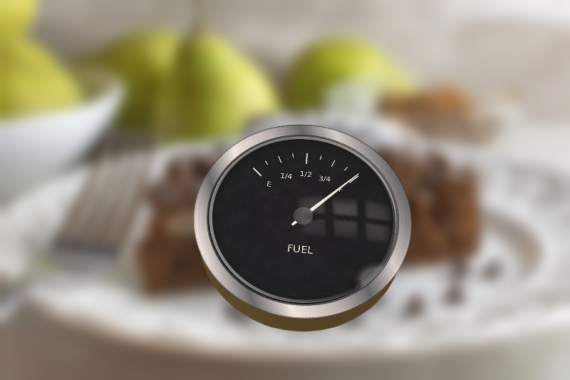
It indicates 1
